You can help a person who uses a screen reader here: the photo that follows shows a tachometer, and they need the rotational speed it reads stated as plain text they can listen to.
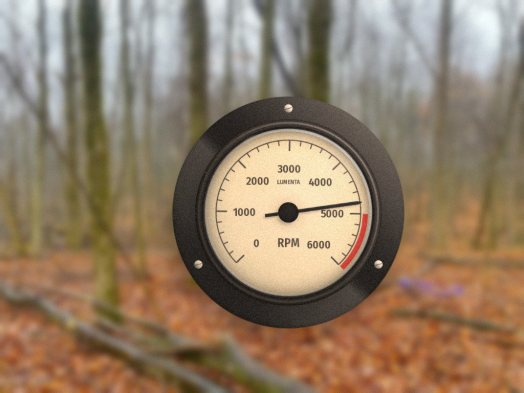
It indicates 4800 rpm
